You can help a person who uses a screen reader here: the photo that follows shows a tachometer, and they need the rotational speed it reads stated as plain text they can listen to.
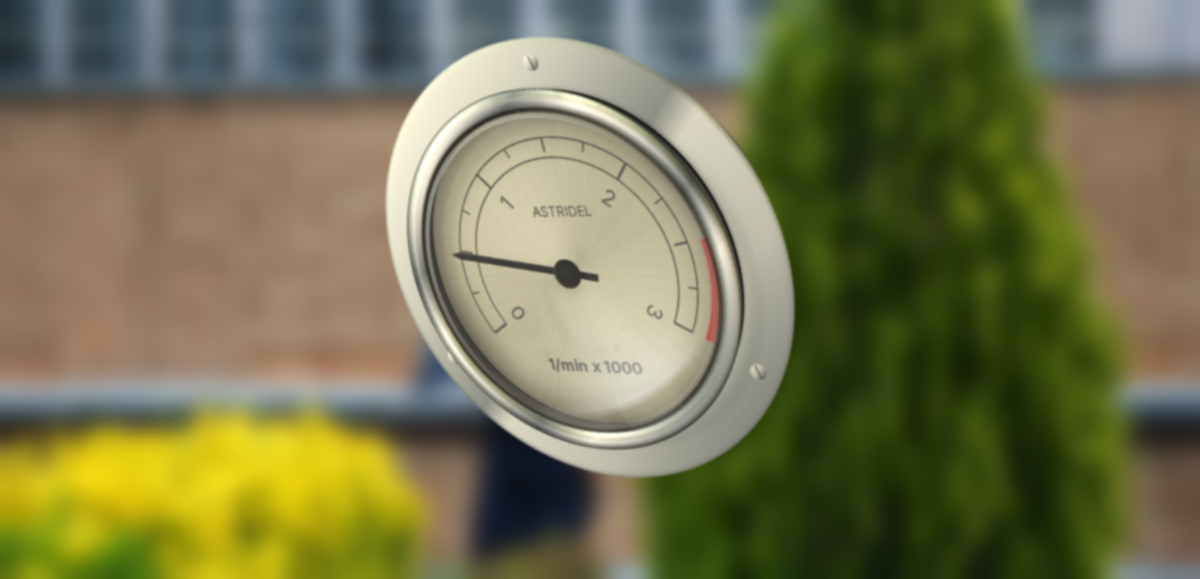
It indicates 500 rpm
